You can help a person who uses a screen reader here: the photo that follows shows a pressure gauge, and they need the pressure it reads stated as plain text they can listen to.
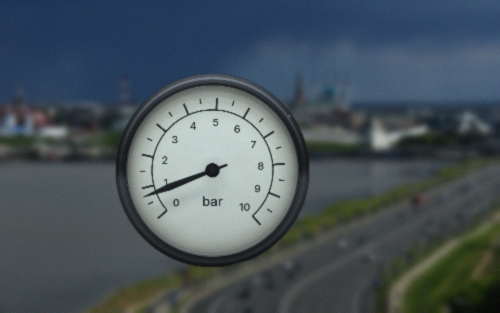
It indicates 0.75 bar
